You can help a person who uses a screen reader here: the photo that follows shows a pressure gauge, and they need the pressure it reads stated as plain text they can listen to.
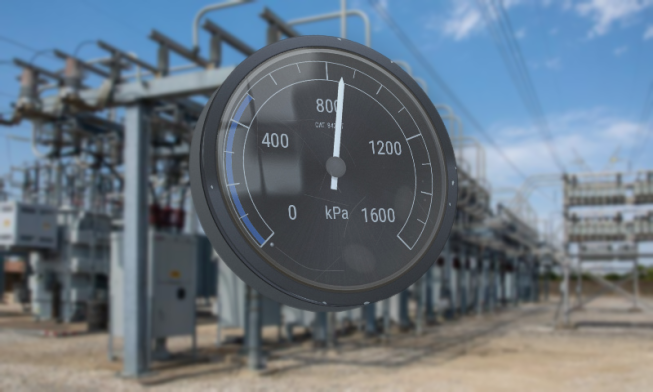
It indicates 850 kPa
